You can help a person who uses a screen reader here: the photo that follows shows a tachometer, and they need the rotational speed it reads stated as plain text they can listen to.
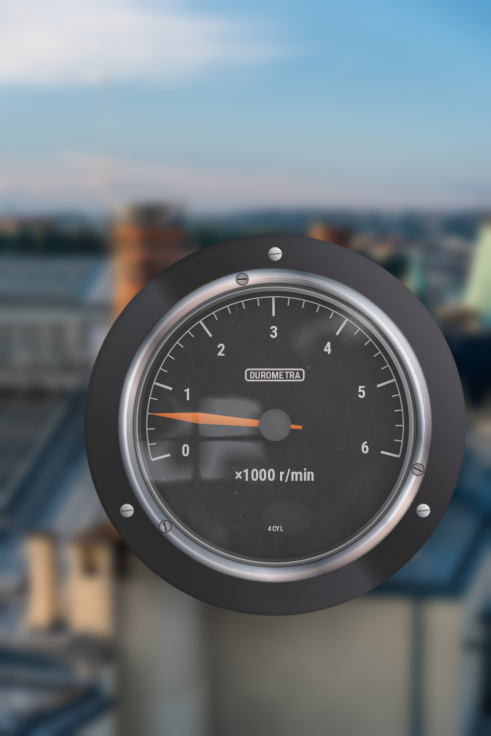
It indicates 600 rpm
